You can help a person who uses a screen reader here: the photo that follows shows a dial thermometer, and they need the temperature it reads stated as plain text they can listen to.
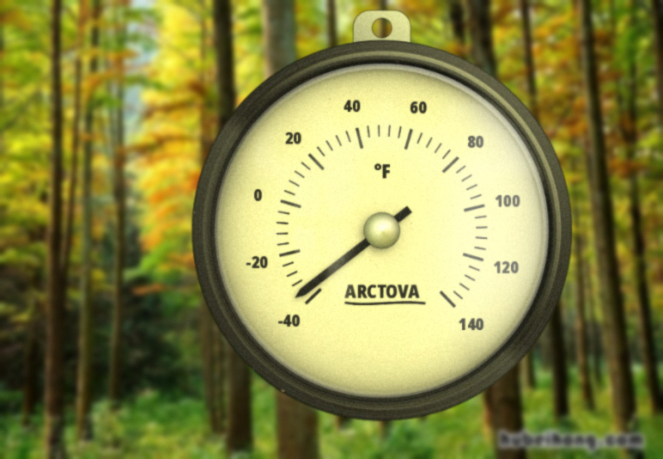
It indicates -36 °F
